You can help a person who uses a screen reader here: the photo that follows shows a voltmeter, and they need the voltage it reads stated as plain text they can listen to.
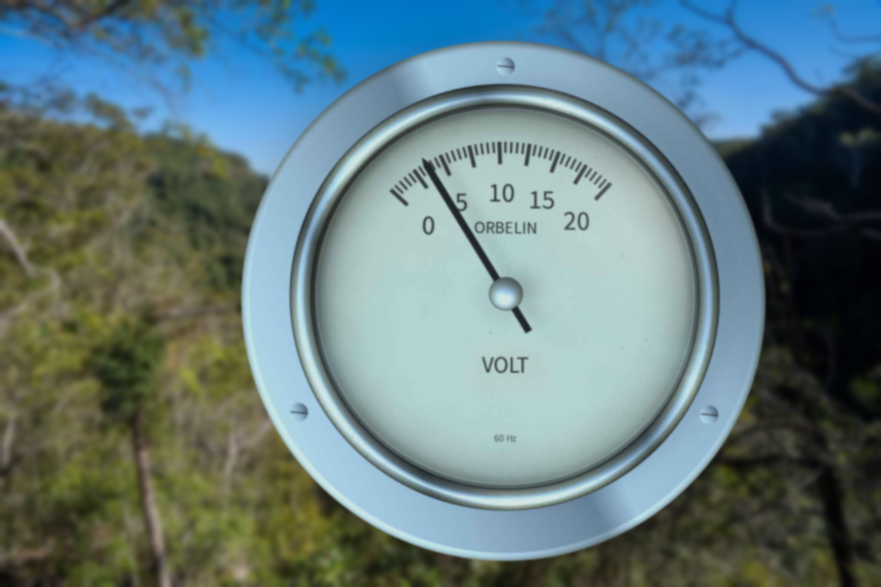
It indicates 3.5 V
